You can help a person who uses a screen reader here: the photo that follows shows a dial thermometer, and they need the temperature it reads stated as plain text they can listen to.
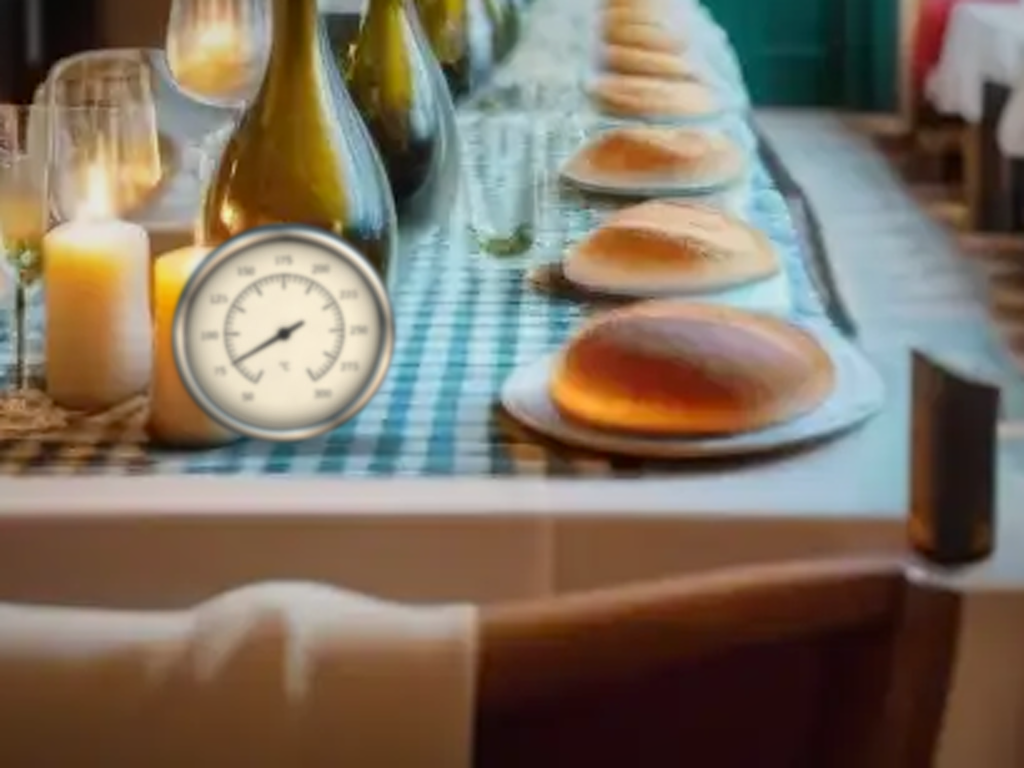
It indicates 75 °C
